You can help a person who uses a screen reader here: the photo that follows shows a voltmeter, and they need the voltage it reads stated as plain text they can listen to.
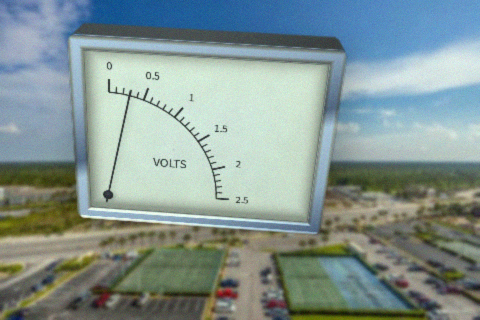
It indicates 0.3 V
